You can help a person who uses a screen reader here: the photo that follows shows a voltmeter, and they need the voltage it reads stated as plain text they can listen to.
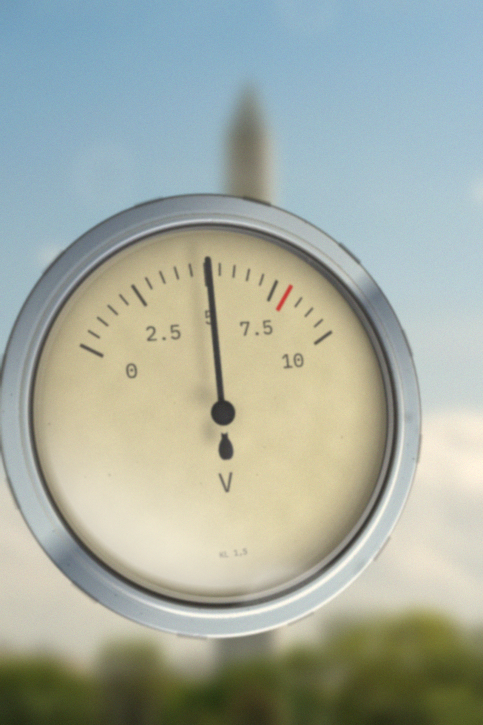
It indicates 5 V
